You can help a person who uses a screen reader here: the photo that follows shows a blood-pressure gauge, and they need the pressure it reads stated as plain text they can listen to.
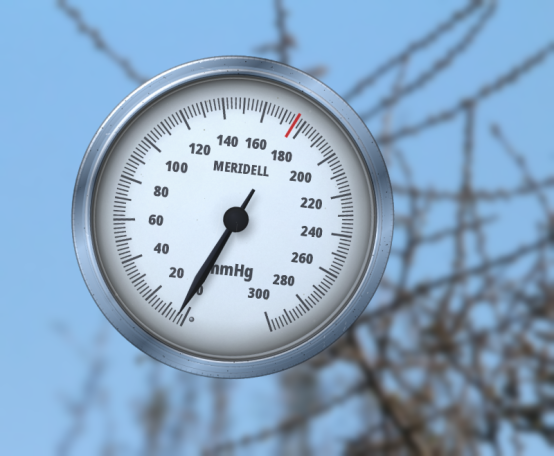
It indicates 4 mmHg
